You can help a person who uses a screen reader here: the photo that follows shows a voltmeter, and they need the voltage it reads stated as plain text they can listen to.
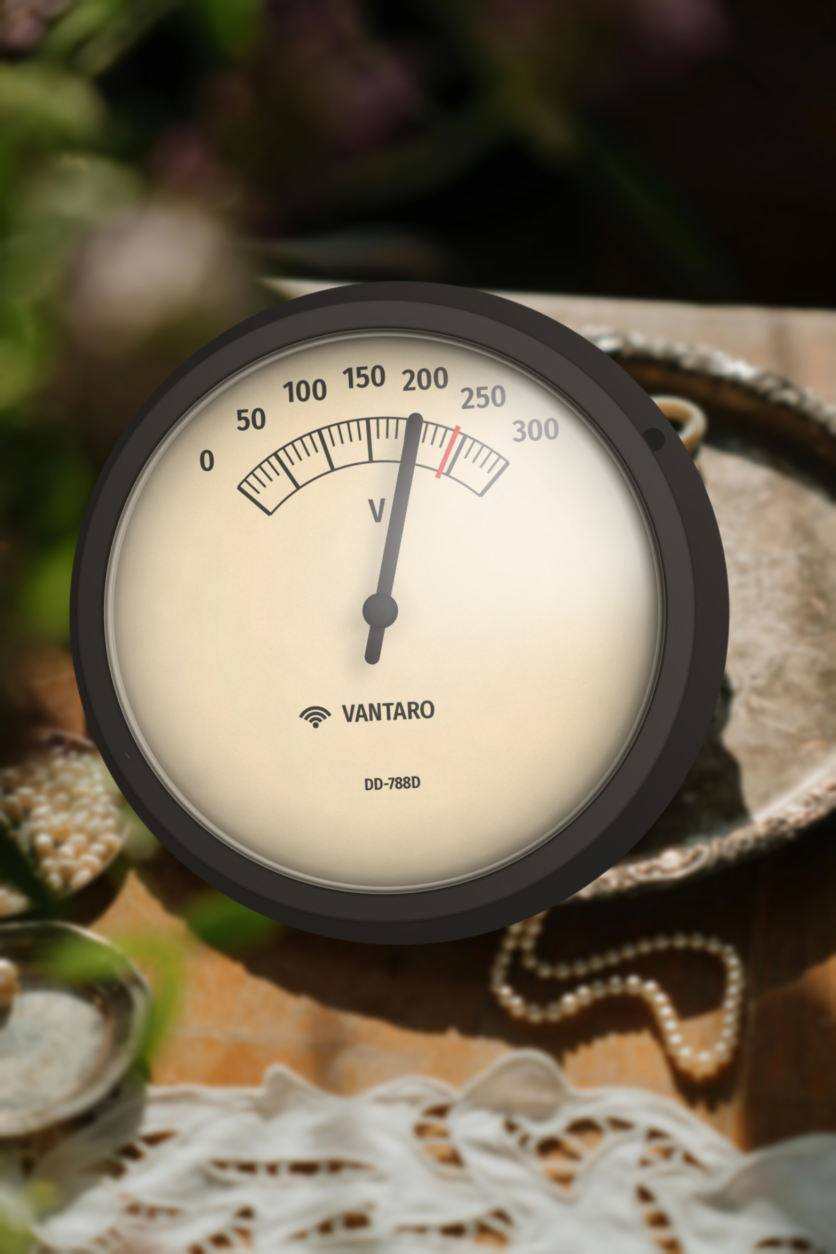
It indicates 200 V
